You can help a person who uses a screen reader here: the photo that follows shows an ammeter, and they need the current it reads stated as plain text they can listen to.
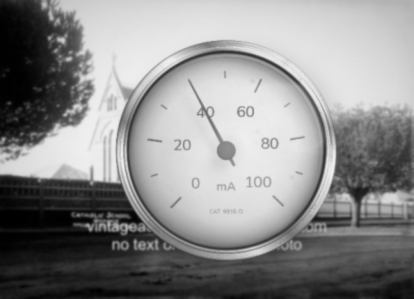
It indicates 40 mA
